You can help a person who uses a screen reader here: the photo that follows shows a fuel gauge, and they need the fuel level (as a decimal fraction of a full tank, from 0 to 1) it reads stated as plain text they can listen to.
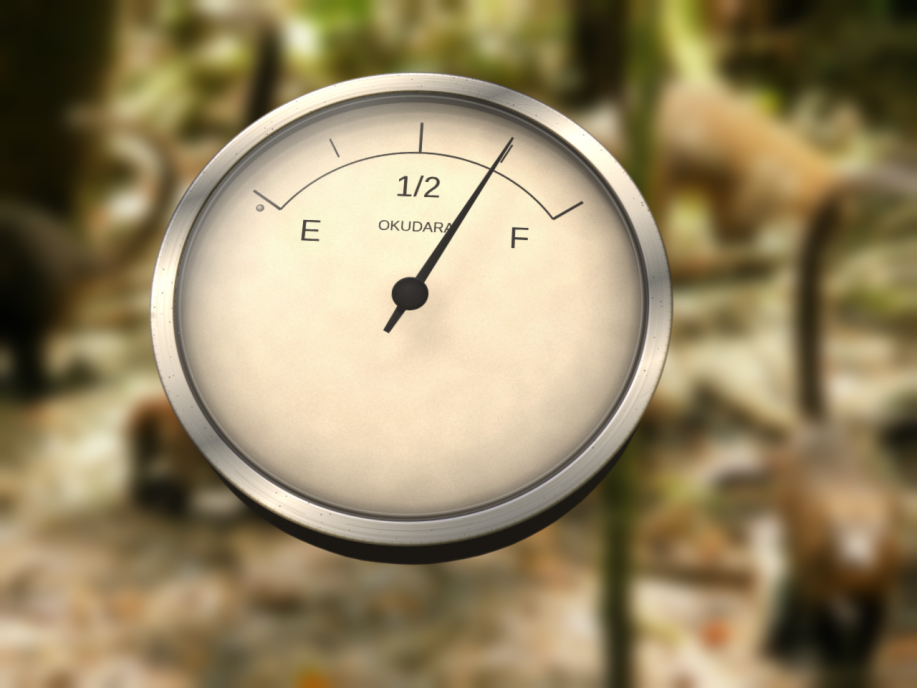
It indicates 0.75
